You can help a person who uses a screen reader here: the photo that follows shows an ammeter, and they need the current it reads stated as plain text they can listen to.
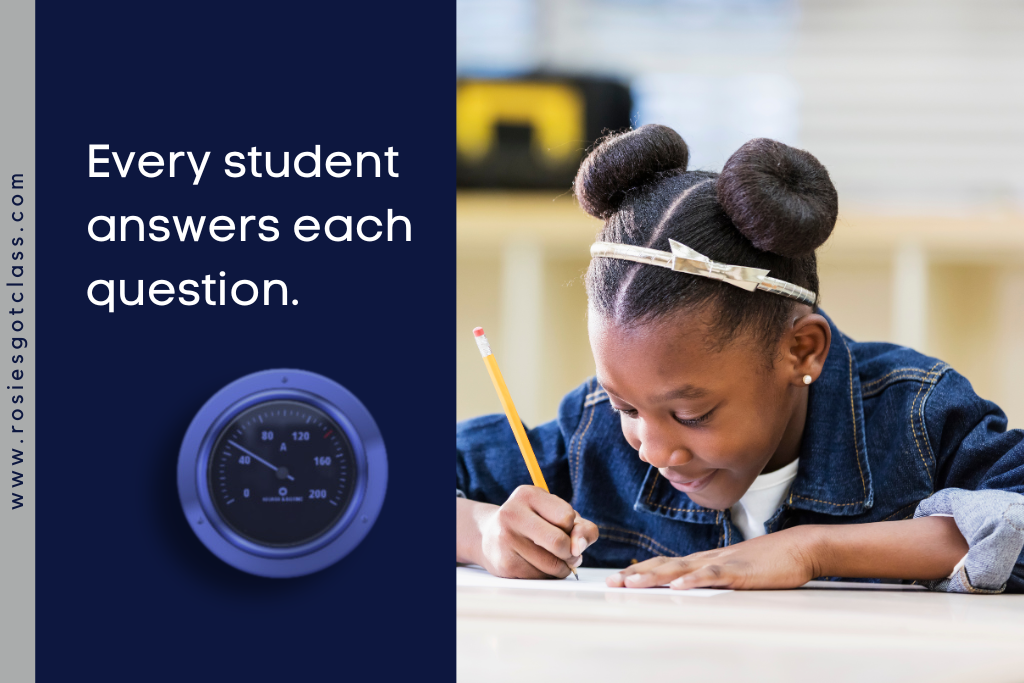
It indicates 50 A
